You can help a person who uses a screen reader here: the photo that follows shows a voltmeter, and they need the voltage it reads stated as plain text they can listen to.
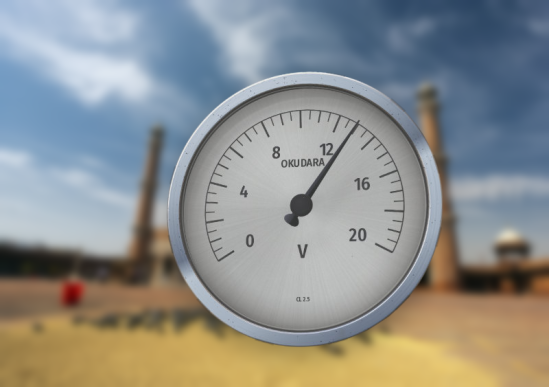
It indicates 13 V
